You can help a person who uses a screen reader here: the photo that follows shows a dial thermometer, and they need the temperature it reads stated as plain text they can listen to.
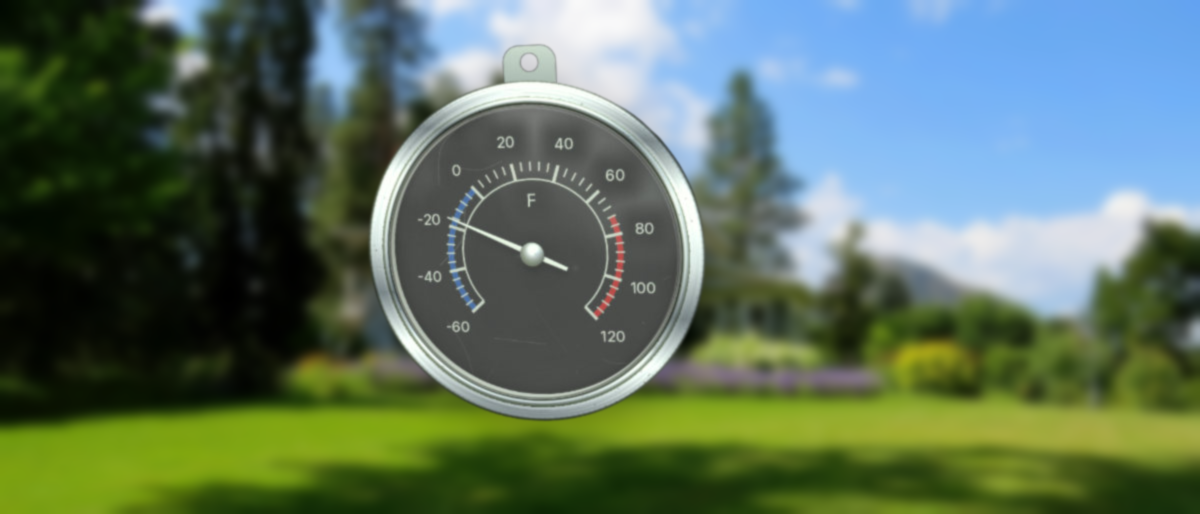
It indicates -16 °F
